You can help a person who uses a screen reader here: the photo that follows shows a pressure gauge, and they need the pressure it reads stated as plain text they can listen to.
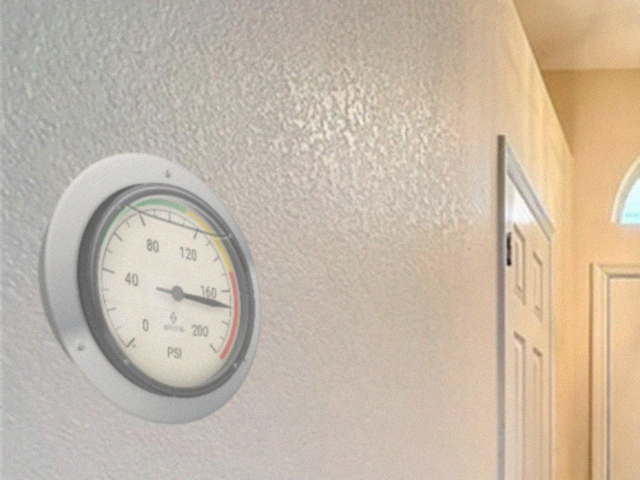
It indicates 170 psi
